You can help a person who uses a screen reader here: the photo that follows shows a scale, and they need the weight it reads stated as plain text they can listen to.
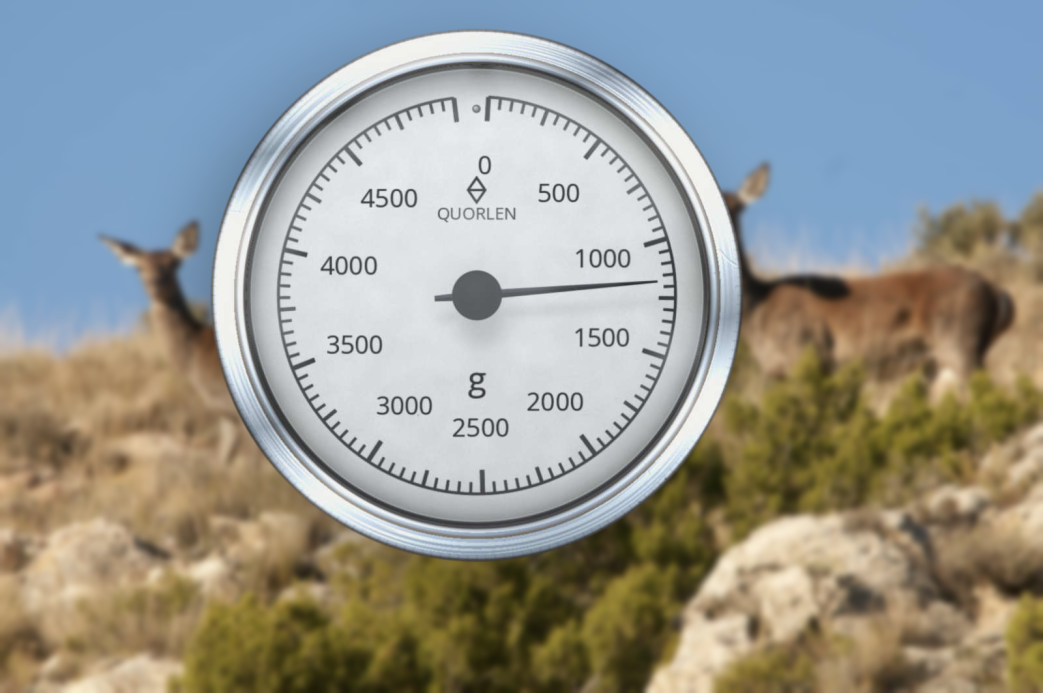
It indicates 1175 g
